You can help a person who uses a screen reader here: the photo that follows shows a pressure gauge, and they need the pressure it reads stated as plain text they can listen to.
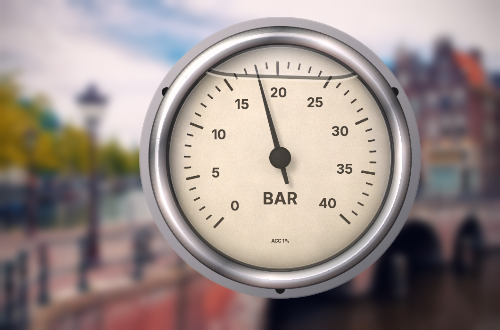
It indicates 18 bar
